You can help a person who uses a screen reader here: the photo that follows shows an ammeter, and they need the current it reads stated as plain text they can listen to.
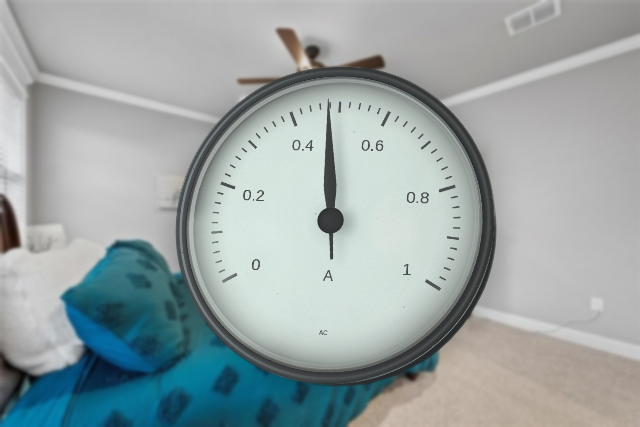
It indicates 0.48 A
